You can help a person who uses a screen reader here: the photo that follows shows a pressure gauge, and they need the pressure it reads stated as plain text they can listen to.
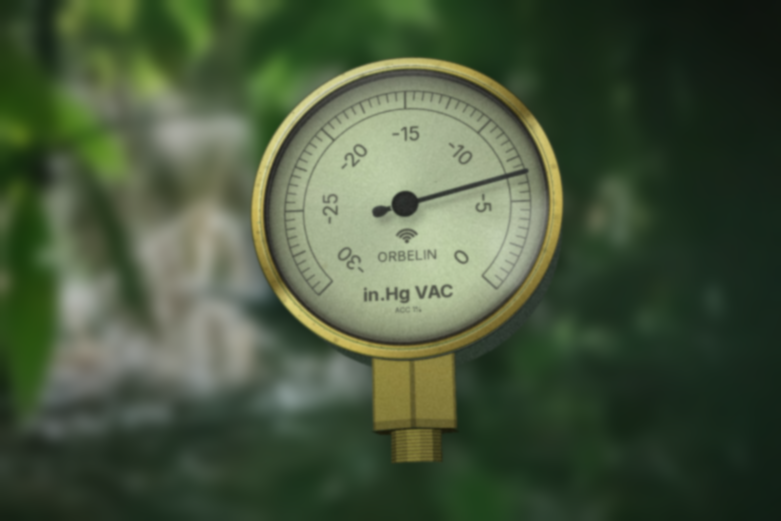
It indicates -6.5 inHg
